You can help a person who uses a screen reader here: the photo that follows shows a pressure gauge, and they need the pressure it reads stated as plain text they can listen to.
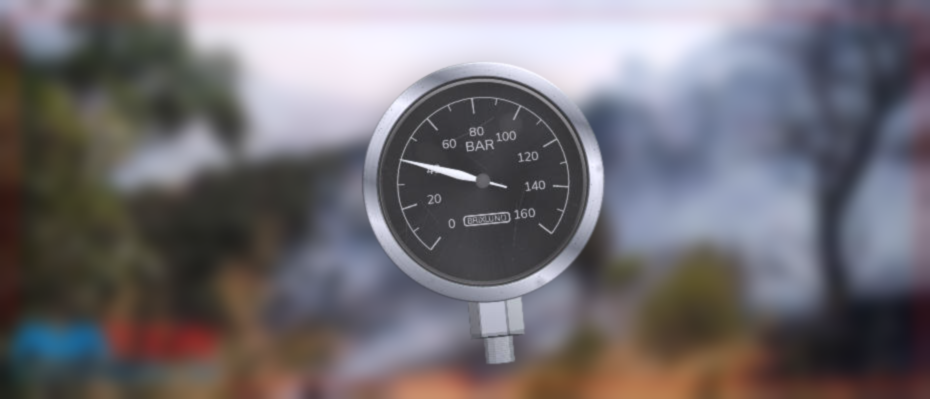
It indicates 40 bar
